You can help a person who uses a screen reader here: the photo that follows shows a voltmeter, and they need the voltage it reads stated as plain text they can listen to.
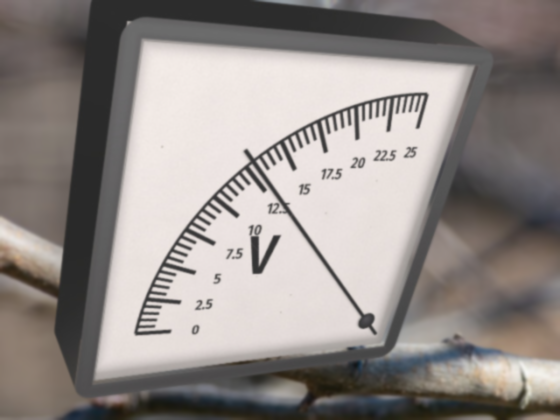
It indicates 13 V
